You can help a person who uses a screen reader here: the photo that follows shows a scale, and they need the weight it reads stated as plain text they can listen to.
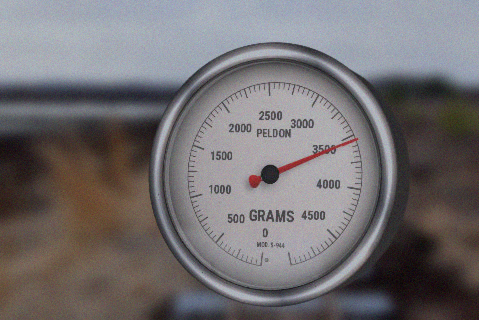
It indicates 3550 g
